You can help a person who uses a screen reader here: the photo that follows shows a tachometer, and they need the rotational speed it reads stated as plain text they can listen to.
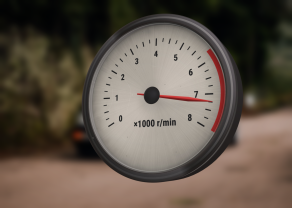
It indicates 7250 rpm
